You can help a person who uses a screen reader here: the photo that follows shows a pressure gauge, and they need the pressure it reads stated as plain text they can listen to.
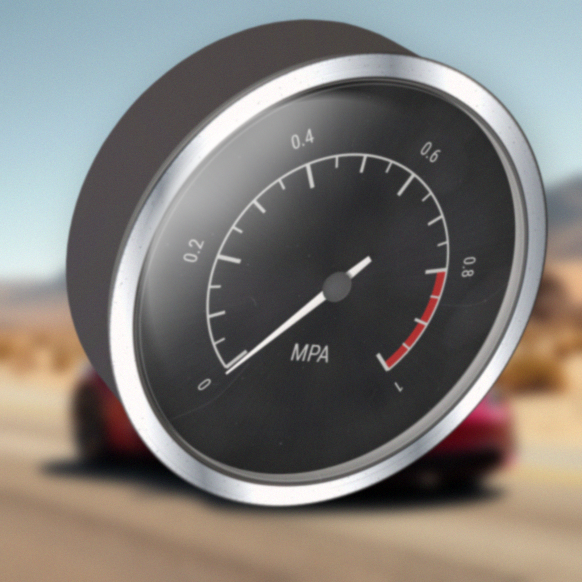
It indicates 0 MPa
